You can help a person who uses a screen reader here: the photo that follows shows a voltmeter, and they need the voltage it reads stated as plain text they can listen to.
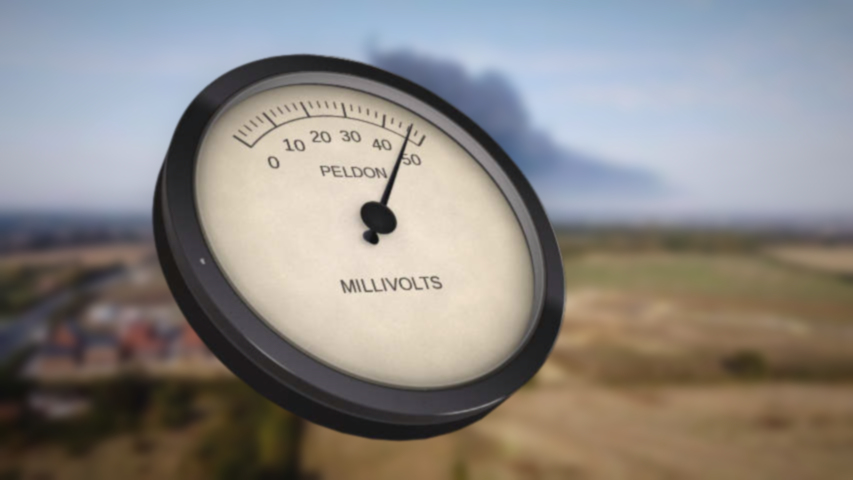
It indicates 46 mV
